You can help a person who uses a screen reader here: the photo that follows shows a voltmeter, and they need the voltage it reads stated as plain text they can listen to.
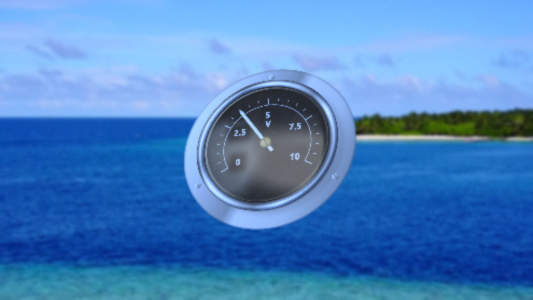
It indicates 3.5 V
